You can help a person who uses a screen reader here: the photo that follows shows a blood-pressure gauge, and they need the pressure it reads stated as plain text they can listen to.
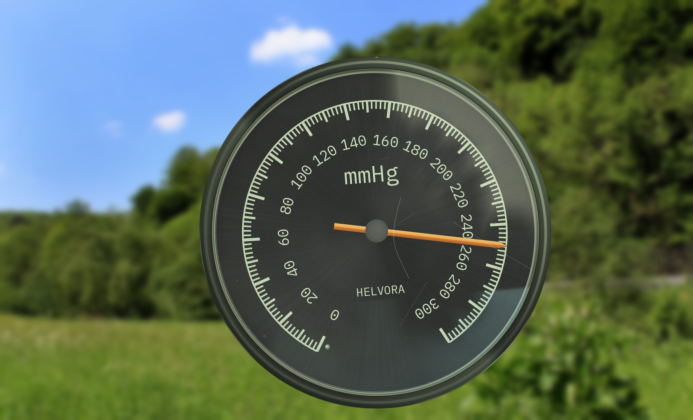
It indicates 250 mmHg
